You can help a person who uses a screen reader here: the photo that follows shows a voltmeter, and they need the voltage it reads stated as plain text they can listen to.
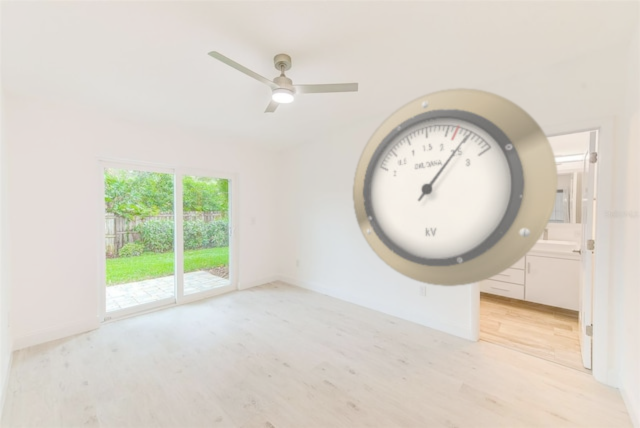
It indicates 2.5 kV
